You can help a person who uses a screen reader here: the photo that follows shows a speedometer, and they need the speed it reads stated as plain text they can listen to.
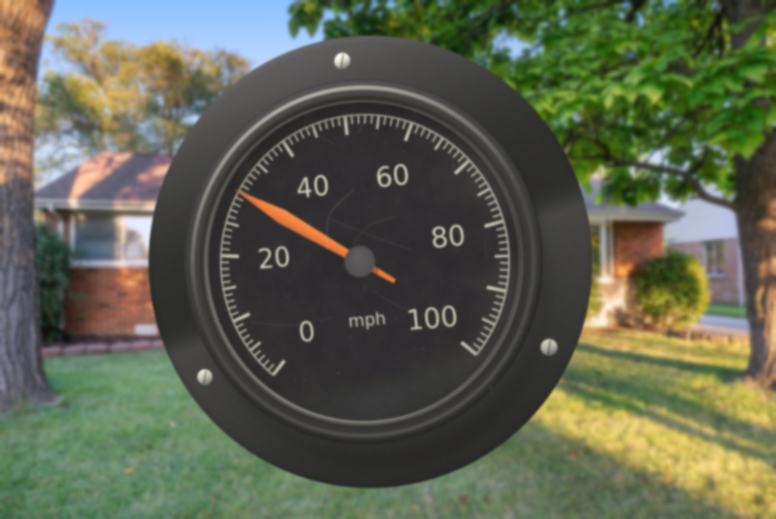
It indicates 30 mph
